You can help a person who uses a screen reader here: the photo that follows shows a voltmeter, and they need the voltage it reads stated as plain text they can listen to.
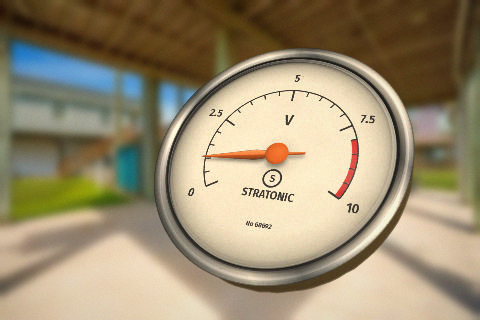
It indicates 1 V
